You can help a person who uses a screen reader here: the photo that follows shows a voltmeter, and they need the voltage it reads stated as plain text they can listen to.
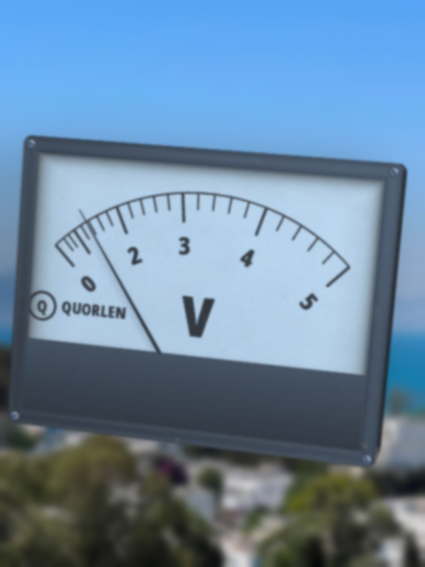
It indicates 1.4 V
